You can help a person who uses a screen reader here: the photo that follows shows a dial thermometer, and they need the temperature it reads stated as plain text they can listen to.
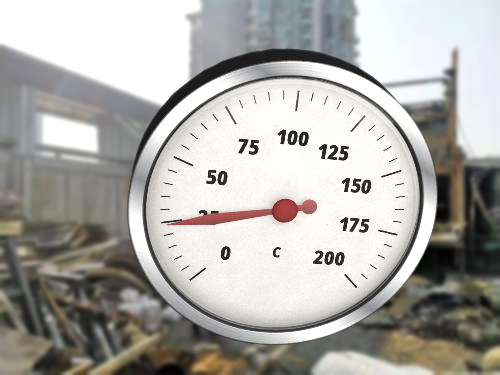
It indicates 25 °C
